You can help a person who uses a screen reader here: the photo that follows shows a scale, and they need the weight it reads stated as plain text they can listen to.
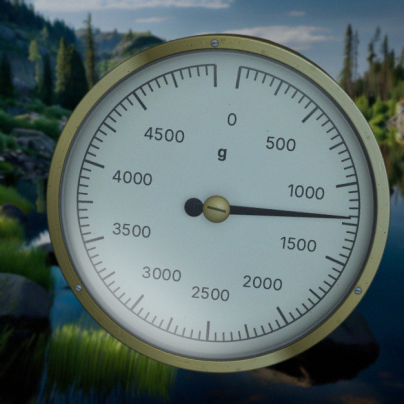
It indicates 1200 g
